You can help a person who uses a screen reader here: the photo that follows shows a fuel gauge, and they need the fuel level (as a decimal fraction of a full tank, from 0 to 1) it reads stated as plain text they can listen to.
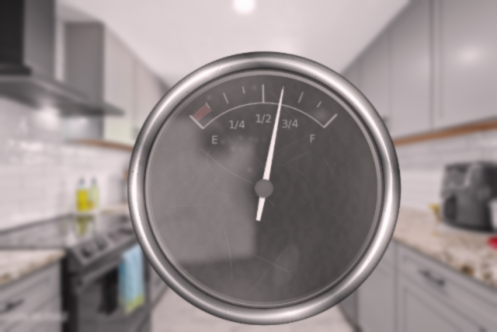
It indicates 0.625
